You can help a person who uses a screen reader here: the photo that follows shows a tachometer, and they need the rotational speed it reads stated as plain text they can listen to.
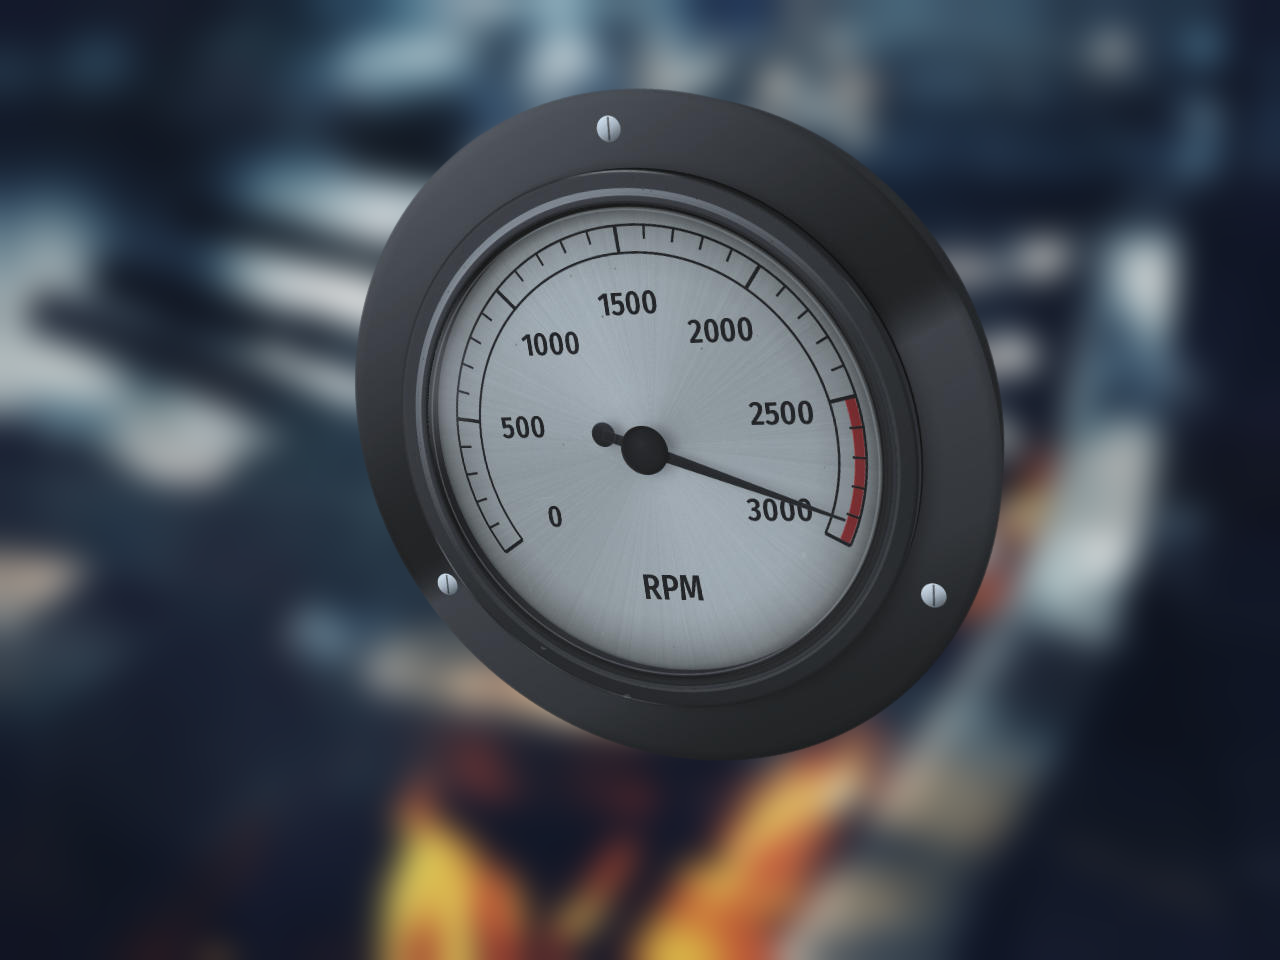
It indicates 2900 rpm
